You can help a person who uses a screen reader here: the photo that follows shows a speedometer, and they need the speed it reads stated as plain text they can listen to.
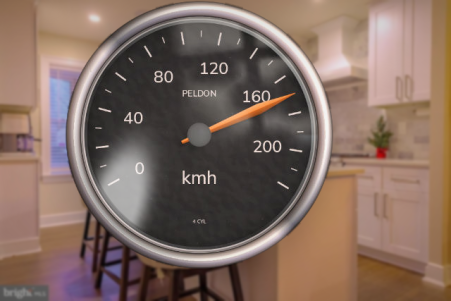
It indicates 170 km/h
